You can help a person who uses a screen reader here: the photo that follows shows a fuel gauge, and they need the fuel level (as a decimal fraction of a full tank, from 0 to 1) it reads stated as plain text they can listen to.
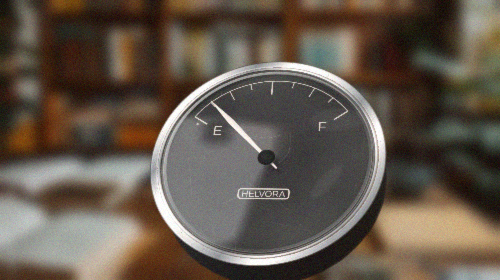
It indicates 0.125
